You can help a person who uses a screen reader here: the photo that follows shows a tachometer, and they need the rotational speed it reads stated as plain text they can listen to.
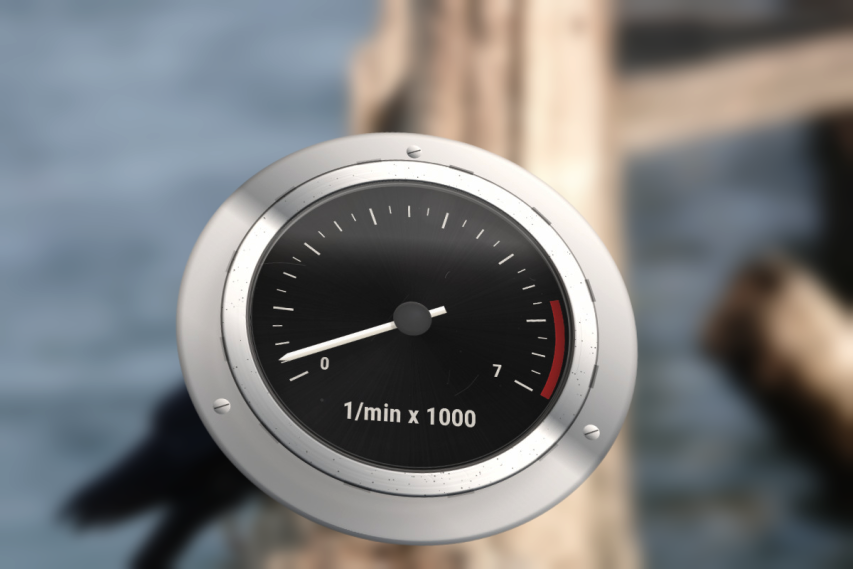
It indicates 250 rpm
